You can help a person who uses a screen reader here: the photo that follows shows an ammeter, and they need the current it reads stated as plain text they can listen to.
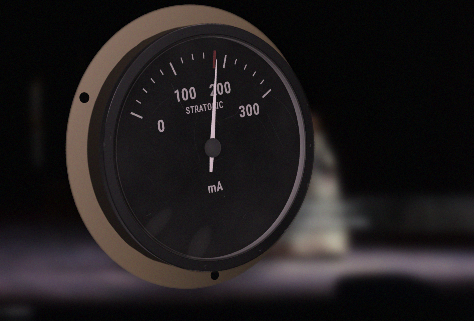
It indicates 180 mA
